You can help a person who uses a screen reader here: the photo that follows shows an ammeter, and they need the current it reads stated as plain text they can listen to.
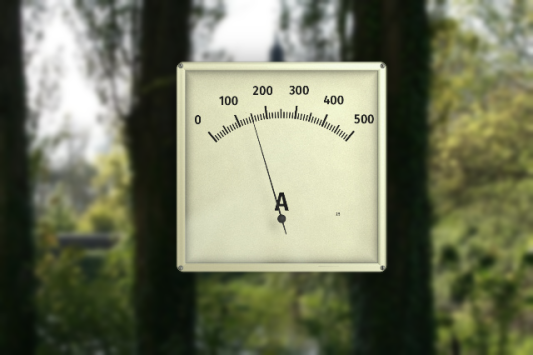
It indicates 150 A
